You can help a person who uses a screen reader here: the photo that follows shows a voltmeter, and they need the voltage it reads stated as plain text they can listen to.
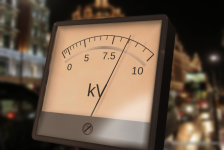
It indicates 8.5 kV
